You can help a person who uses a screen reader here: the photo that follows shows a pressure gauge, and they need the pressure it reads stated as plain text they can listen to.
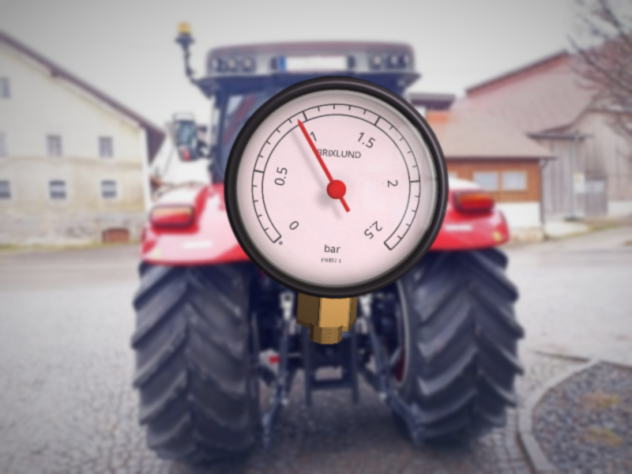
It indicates 0.95 bar
